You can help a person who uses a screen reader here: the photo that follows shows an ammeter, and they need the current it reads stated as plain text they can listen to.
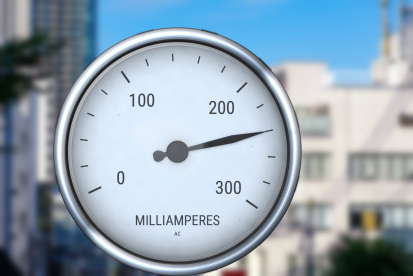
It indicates 240 mA
